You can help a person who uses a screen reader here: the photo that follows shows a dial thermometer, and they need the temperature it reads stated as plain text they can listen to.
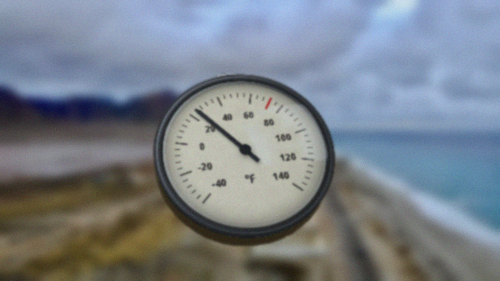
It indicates 24 °F
